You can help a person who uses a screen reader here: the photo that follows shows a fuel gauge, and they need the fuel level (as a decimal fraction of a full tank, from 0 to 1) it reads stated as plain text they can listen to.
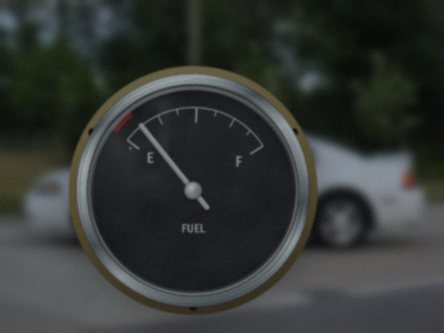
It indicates 0.125
